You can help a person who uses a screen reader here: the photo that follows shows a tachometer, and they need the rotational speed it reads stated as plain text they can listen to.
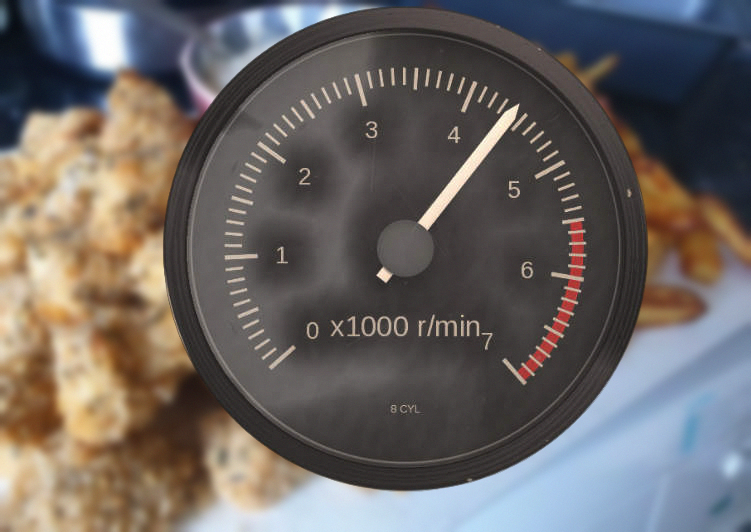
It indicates 4400 rpm
